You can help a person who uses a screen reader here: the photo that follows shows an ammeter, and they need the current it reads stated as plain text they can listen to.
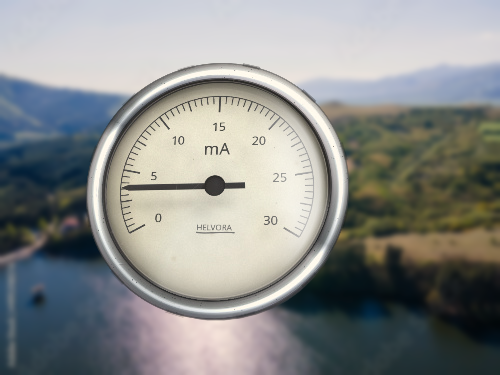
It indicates 3.5 mA
